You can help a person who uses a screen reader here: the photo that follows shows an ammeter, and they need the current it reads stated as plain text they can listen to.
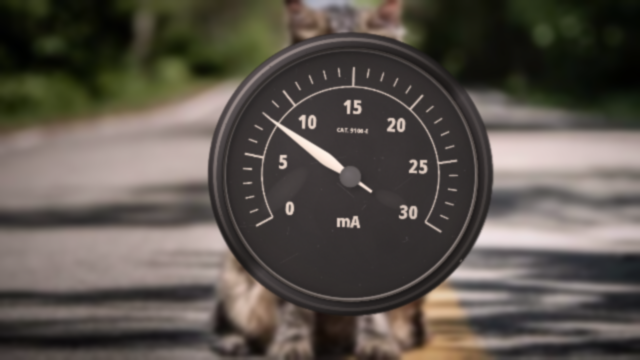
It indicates 8 mA
